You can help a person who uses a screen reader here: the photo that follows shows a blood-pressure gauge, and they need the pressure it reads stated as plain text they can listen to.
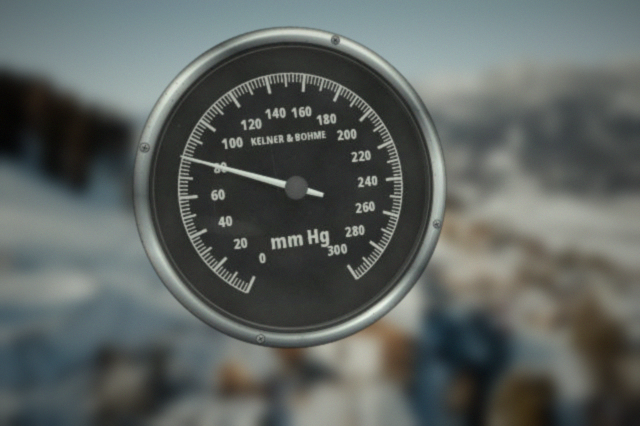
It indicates 80 mmHg
